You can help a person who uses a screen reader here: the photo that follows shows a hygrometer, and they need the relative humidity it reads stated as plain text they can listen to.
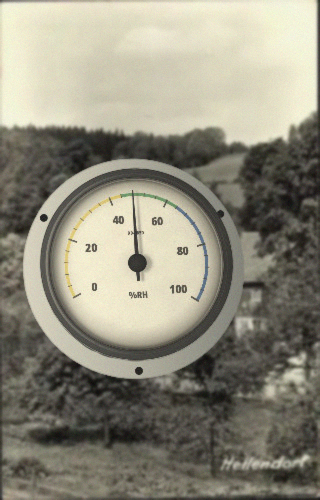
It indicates 48 %
